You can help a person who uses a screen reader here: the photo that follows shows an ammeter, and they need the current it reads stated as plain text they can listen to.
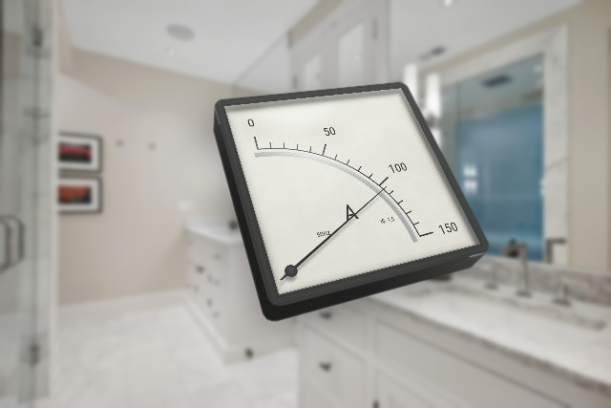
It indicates 105 A
